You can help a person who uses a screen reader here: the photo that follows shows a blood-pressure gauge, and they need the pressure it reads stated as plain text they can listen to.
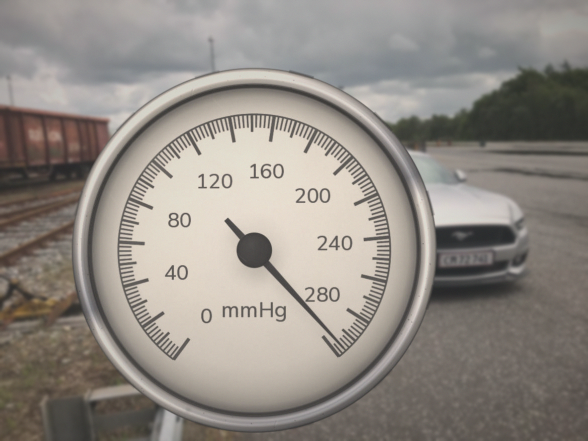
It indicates 296 mmHg
